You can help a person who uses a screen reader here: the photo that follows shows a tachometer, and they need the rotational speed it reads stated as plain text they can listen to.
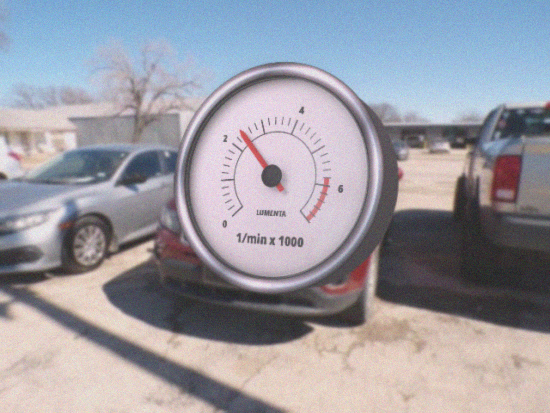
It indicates 2400 rpm
